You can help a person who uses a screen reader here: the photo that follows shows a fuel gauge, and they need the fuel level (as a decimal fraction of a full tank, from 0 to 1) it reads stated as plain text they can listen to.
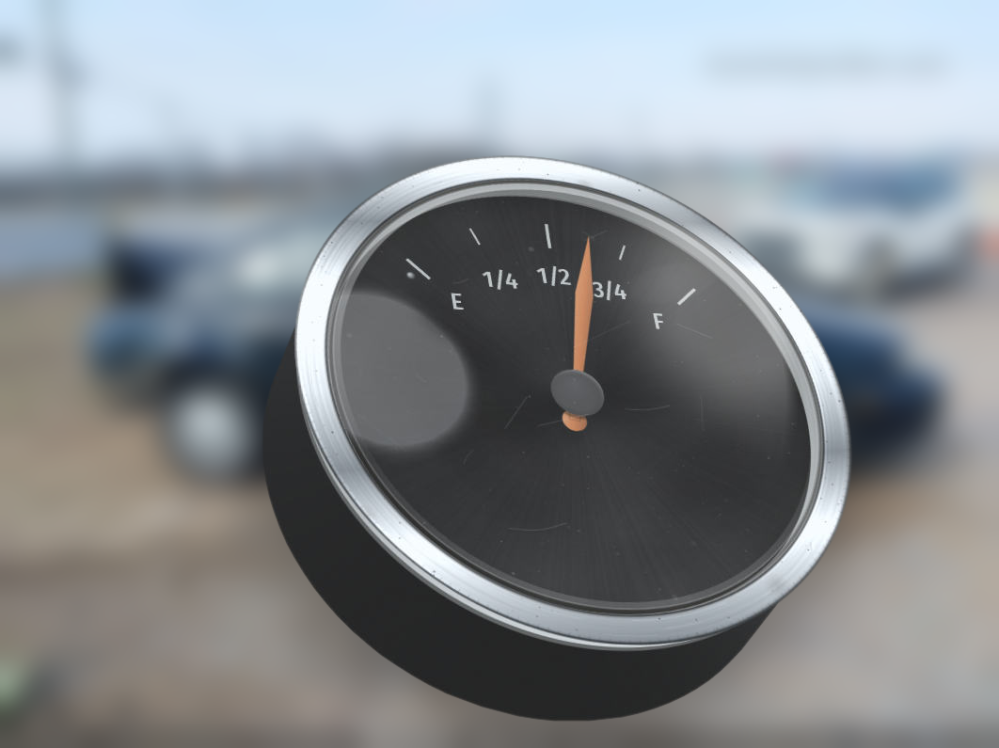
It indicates 0.625
